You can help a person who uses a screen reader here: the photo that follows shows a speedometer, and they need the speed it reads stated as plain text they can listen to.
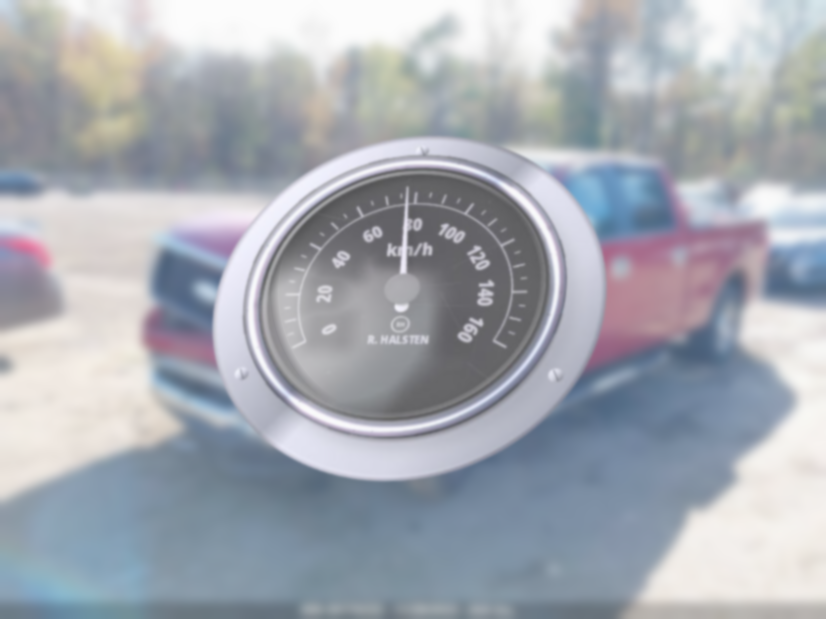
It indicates 77.5 km/h
